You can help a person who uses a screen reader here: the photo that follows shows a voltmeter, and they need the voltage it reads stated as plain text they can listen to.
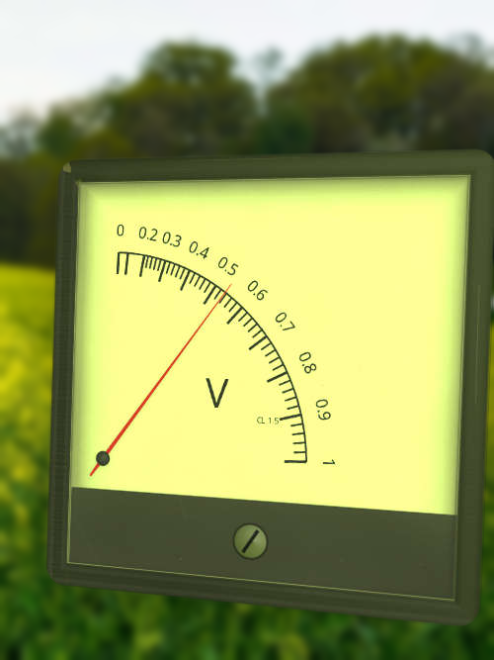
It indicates 0.54 V
